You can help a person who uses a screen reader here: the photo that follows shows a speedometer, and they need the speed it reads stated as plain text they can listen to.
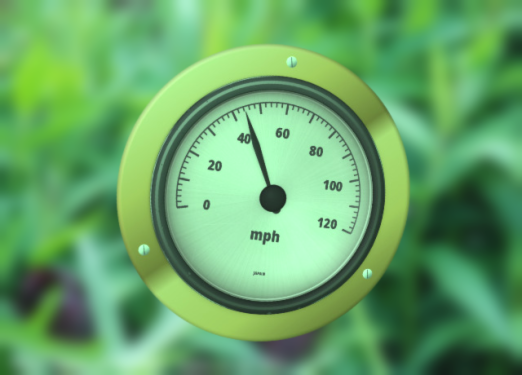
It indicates 44 mph
